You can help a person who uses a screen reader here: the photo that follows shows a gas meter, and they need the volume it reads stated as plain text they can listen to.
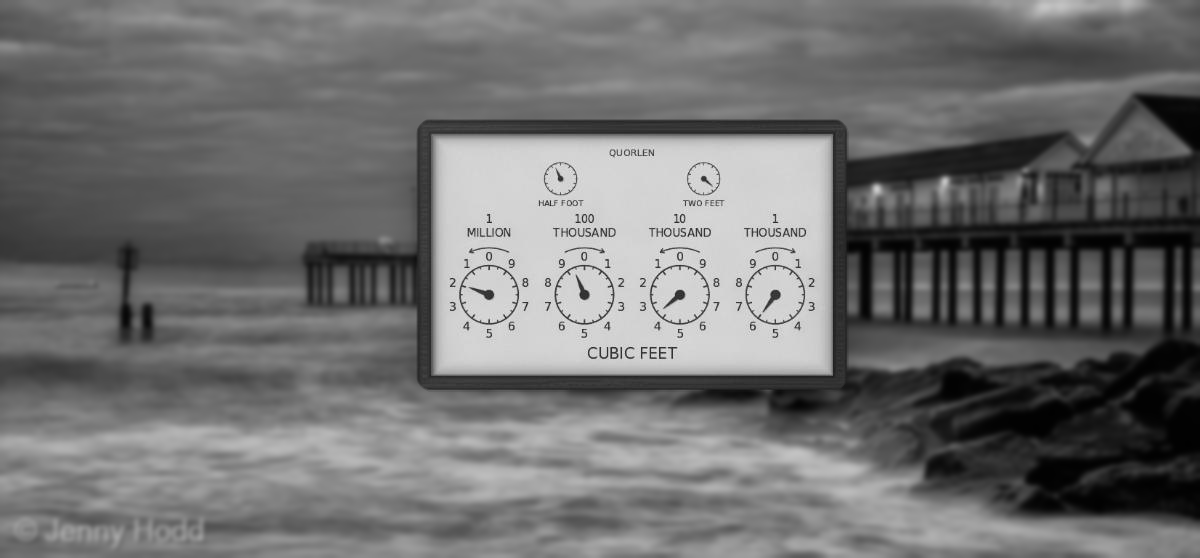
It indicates 193600 ft³
